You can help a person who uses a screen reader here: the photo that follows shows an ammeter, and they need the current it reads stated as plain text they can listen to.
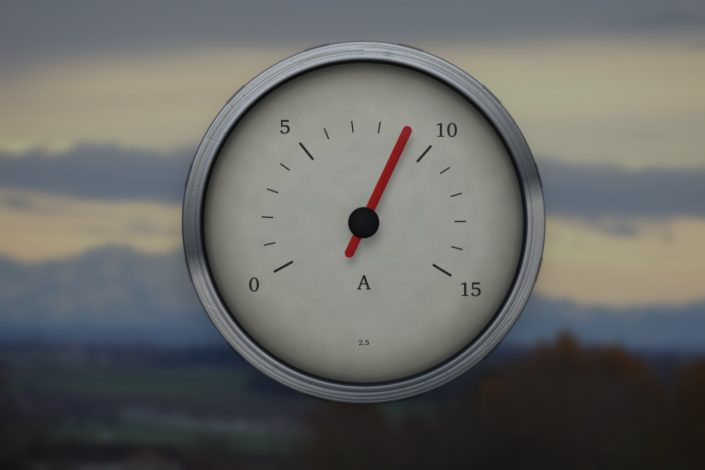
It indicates 9 A
